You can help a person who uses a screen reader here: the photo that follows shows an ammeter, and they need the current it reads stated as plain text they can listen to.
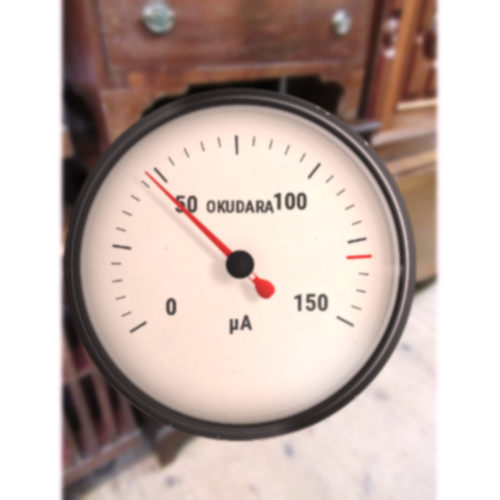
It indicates 47.5 µA
